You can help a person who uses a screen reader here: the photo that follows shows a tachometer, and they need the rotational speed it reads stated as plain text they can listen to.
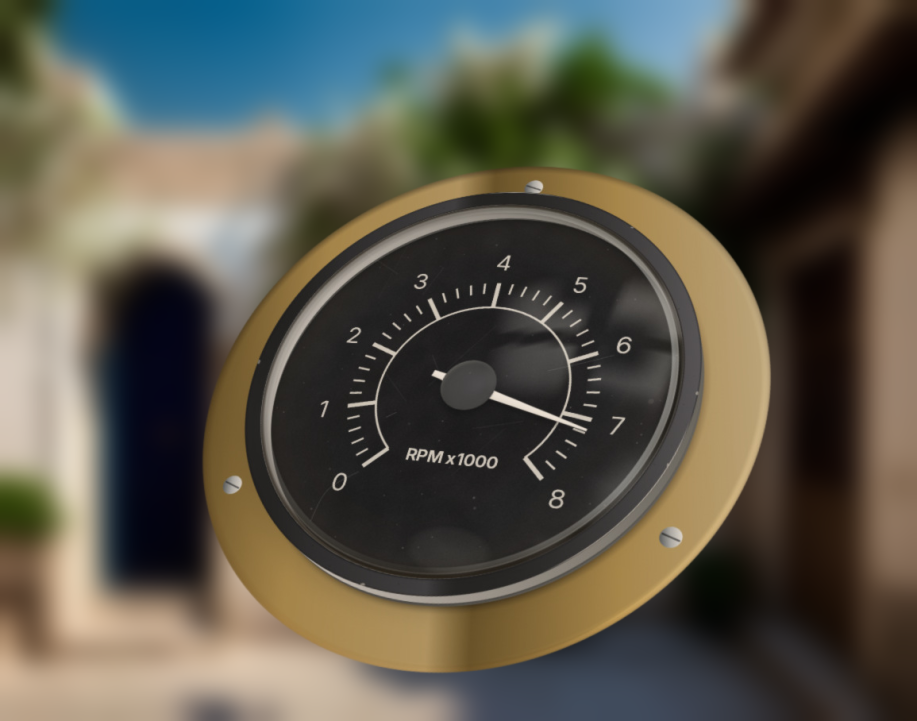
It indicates 7200 rpm
